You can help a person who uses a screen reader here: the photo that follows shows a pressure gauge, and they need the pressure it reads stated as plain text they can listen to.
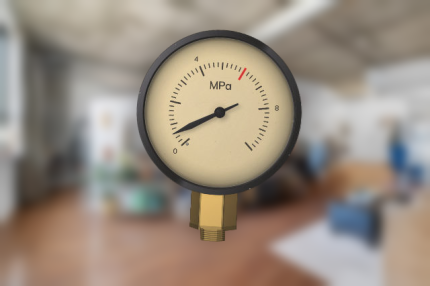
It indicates 0.6 MPa
